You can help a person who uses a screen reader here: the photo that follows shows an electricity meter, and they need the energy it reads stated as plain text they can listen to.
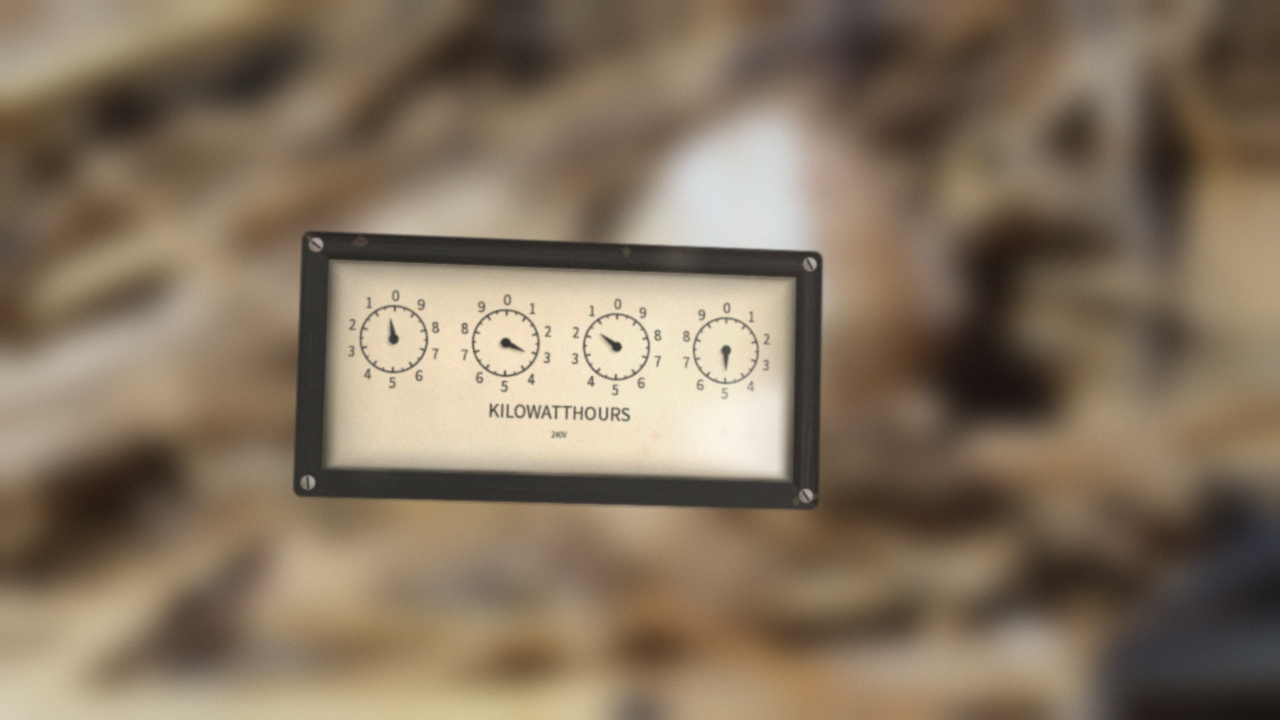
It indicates 315 kWh
